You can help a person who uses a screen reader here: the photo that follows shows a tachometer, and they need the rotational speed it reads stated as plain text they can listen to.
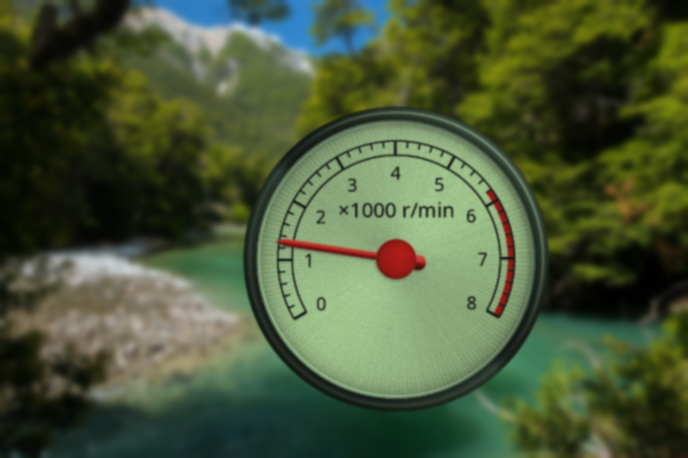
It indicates 1300 rpm
